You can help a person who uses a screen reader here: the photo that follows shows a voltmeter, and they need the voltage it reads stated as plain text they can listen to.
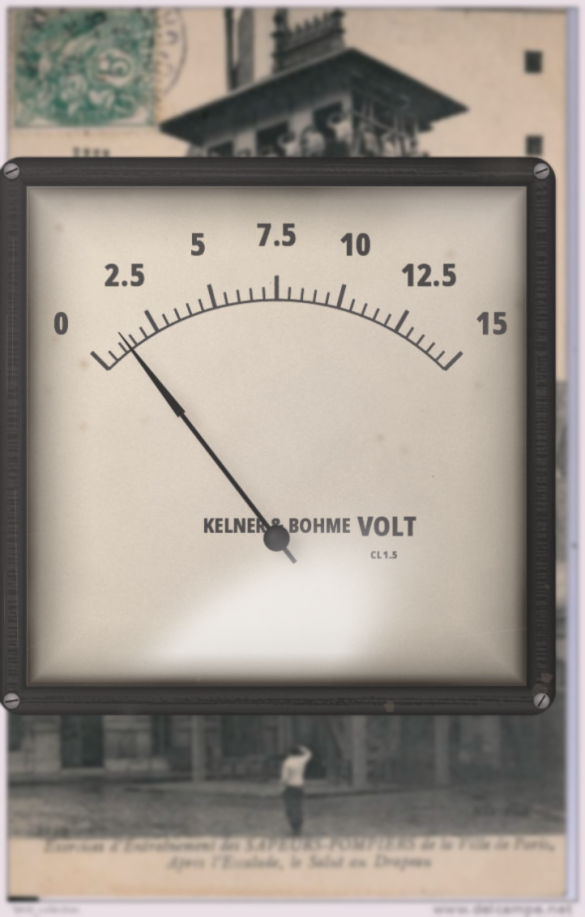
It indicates 1.25 V
